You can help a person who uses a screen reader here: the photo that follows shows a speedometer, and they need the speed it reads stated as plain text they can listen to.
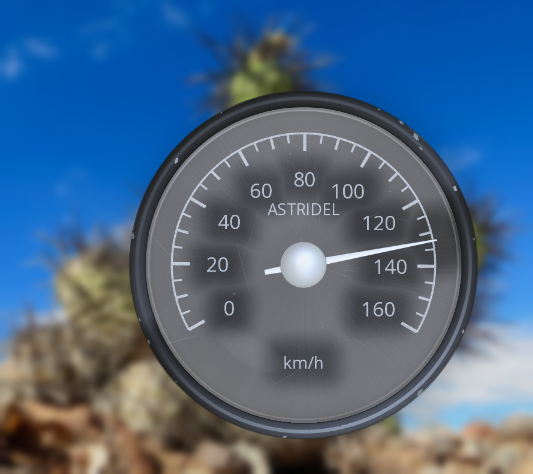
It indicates 132.5 km/h
